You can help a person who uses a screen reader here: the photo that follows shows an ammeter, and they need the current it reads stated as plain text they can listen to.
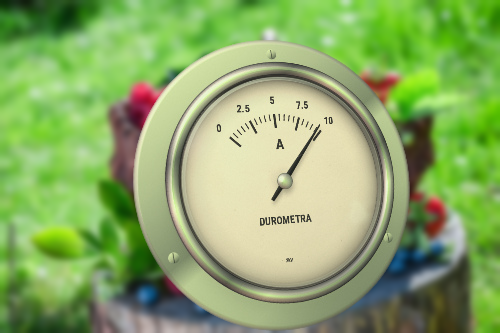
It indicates 9.5 A
